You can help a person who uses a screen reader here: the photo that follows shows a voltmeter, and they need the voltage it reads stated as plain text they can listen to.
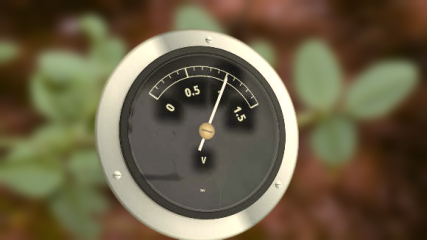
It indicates 1 V
